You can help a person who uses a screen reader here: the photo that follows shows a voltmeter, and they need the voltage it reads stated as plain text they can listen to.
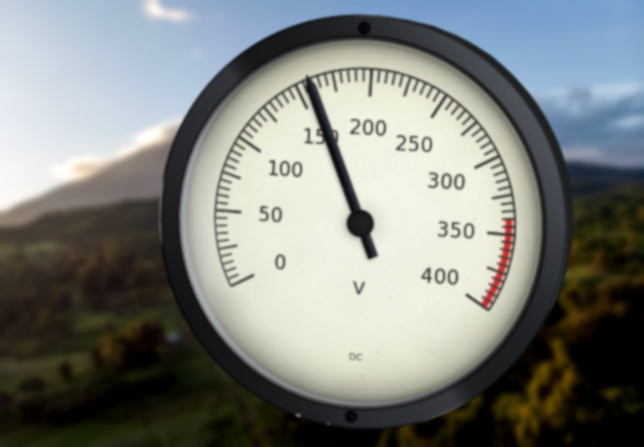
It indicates 160 V
